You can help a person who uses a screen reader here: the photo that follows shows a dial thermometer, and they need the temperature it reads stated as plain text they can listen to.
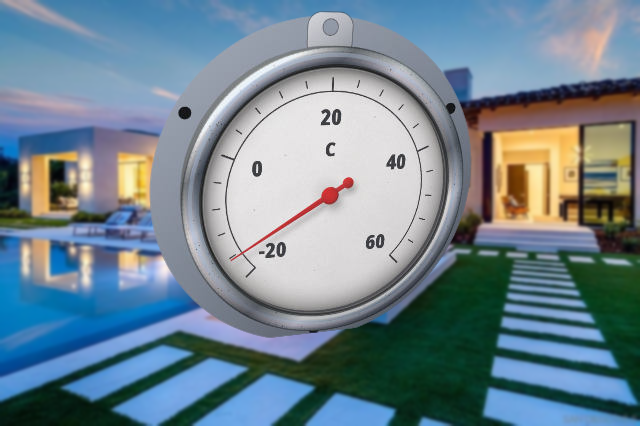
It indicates -16 °C
